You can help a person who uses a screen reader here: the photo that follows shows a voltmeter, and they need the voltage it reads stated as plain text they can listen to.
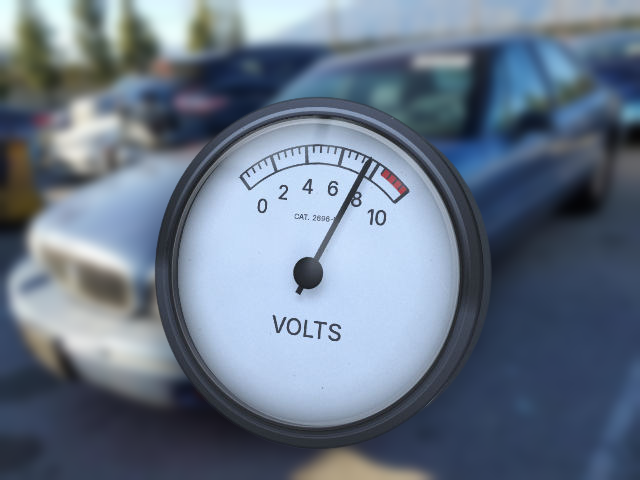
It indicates 7.6 V
